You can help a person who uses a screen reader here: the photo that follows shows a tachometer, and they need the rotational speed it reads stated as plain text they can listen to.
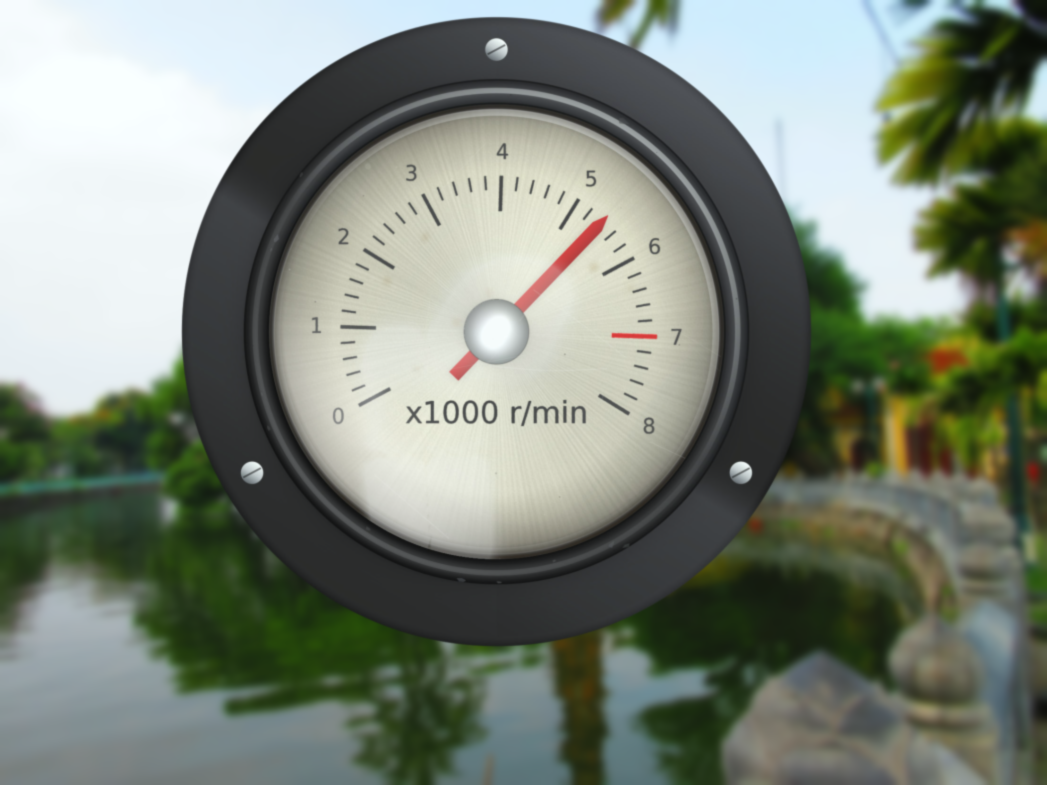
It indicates 5400 rpm
